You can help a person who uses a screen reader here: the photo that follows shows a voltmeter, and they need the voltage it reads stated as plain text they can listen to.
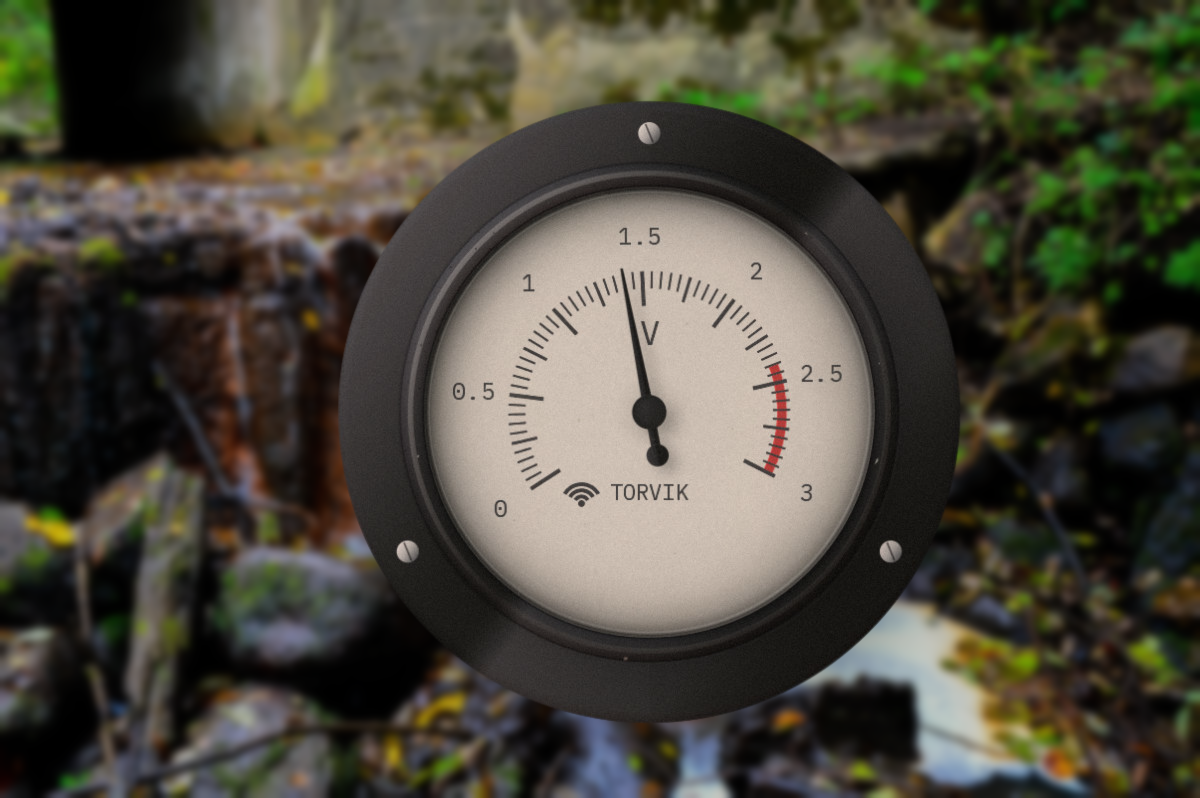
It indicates 1.4 V
